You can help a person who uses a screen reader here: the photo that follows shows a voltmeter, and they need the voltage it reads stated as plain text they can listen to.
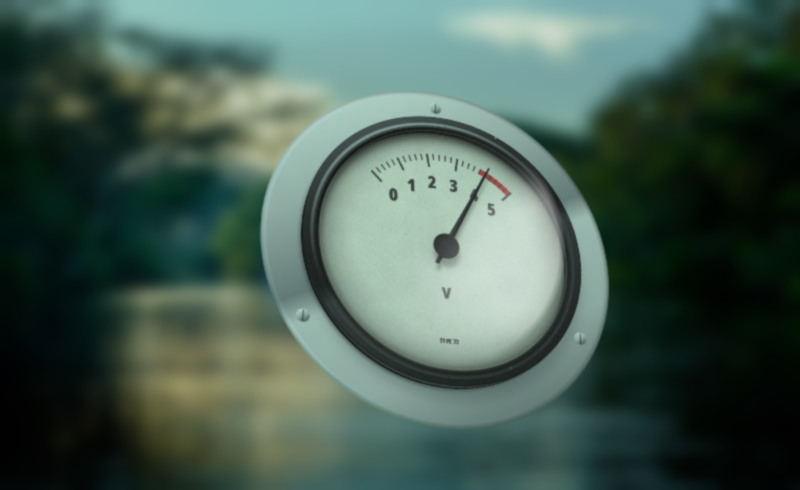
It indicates 4 V
